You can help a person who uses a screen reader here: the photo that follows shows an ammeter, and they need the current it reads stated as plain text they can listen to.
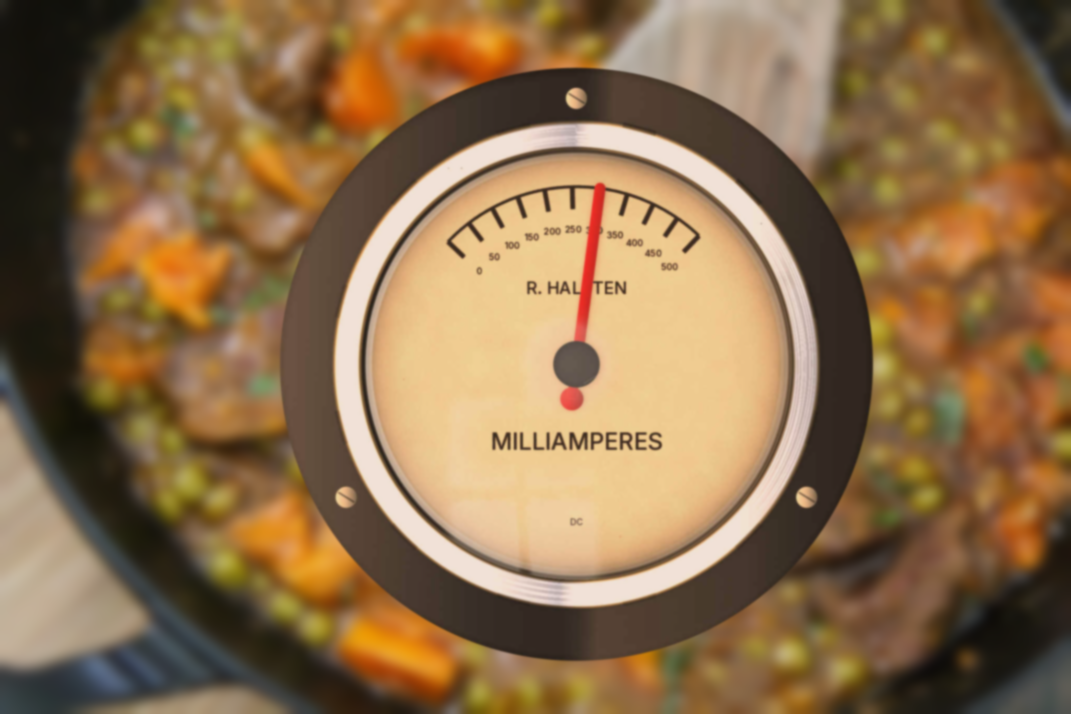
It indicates 300 mA
